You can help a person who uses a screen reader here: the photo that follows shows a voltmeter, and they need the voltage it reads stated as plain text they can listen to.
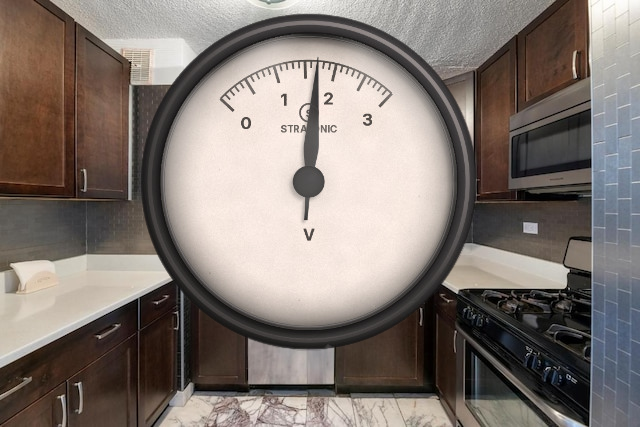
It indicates 1.7 V
